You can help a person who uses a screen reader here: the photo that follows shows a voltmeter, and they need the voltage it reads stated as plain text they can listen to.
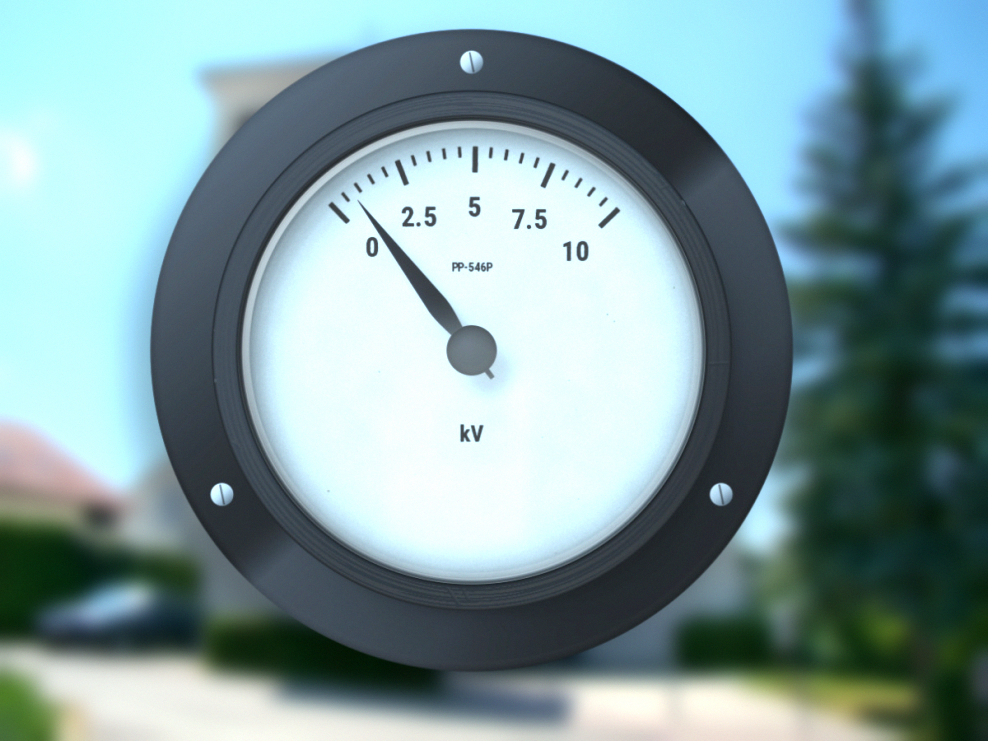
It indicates 0.75 kV
